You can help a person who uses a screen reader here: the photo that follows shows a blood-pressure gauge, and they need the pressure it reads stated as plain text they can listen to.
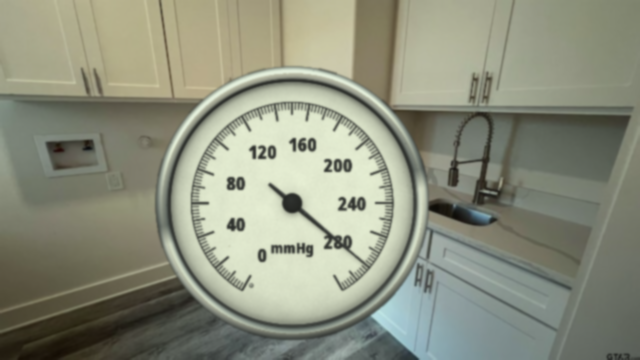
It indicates 280 mmHg
